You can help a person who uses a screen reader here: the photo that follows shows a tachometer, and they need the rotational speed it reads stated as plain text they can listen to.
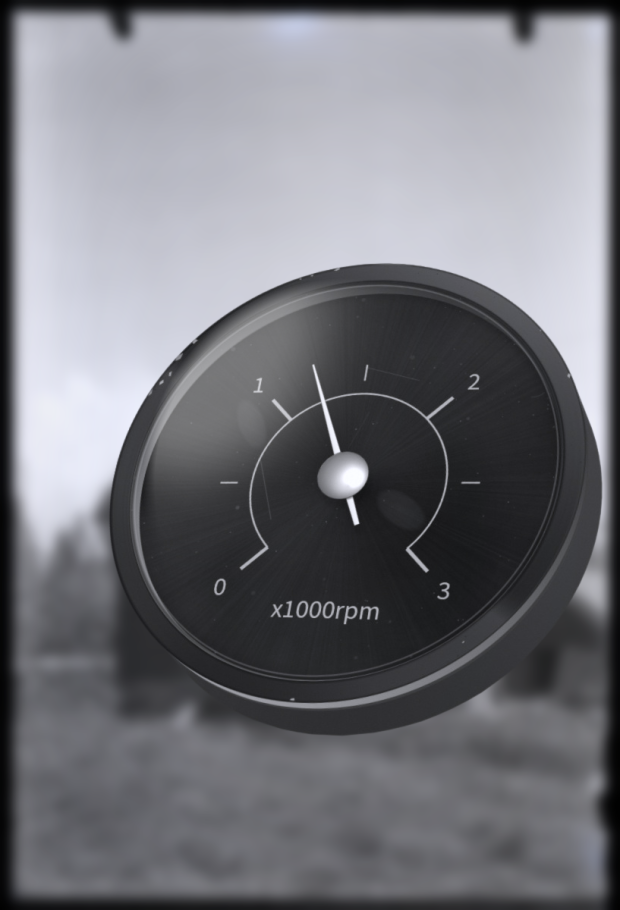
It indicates 1250 rpm
